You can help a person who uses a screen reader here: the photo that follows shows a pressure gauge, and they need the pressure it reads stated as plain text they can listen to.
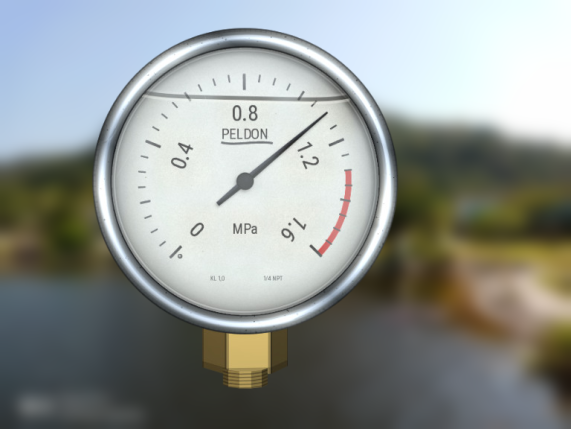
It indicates 1.1 MPa
